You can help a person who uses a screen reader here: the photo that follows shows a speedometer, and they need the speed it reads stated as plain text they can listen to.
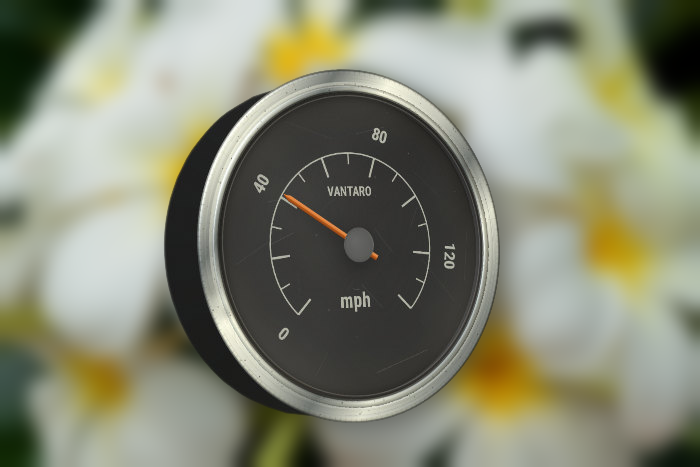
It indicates 40 mph
